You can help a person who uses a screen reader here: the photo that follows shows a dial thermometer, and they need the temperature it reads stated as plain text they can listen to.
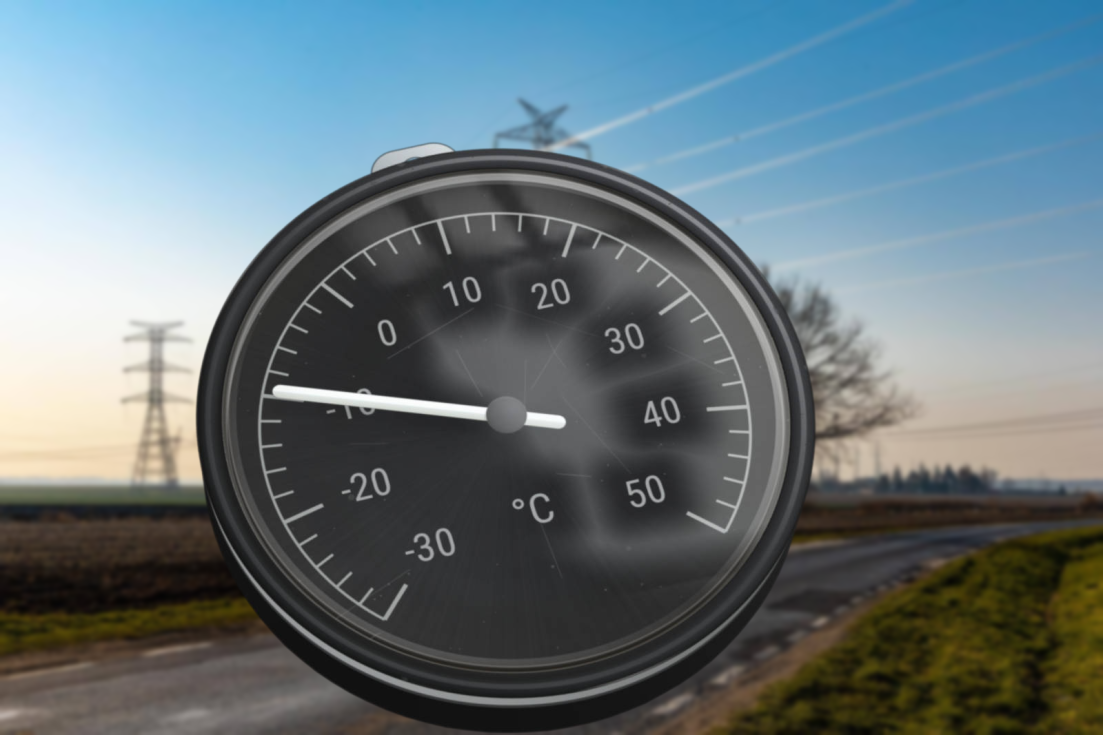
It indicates -10 °C
